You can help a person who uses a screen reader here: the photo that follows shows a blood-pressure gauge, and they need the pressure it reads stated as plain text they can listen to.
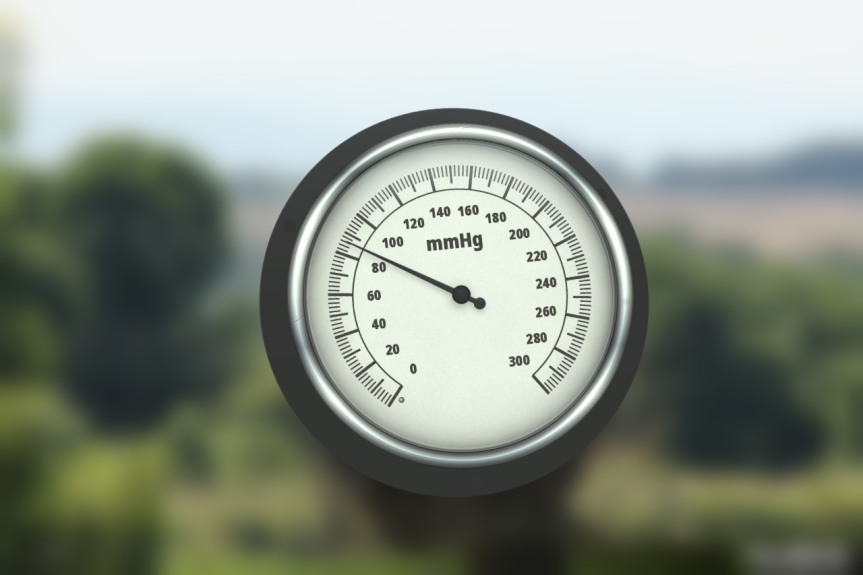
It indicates 86 mmHg
